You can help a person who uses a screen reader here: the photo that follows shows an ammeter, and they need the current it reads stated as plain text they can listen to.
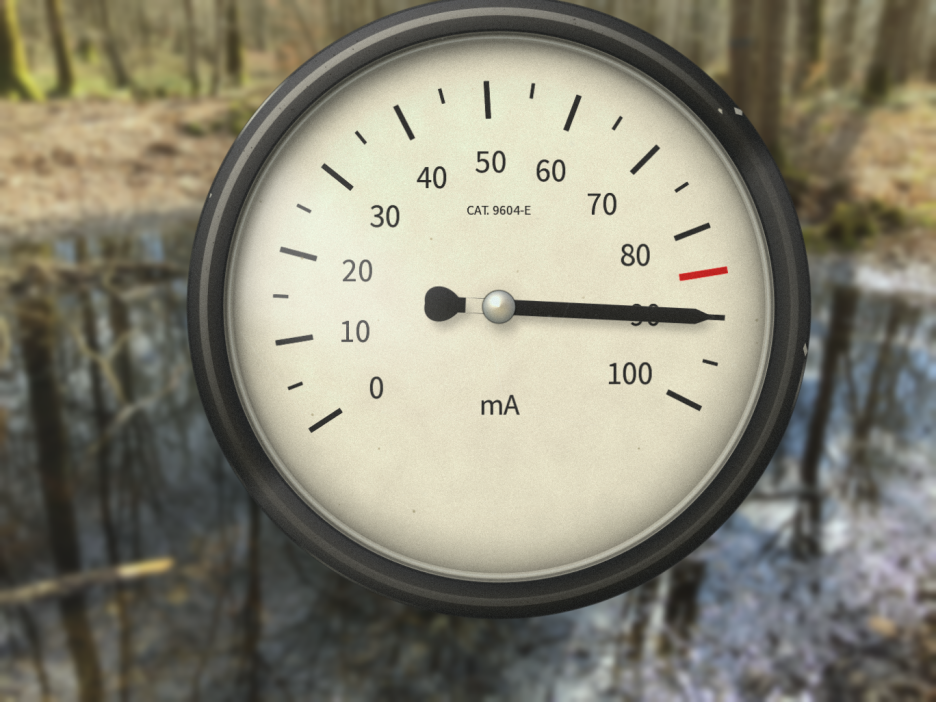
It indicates 90 mA
